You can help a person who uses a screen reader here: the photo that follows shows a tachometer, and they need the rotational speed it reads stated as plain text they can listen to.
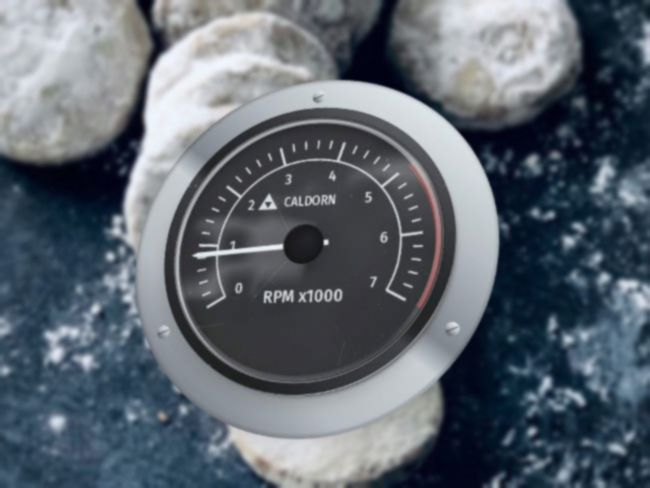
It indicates 800 rpm
